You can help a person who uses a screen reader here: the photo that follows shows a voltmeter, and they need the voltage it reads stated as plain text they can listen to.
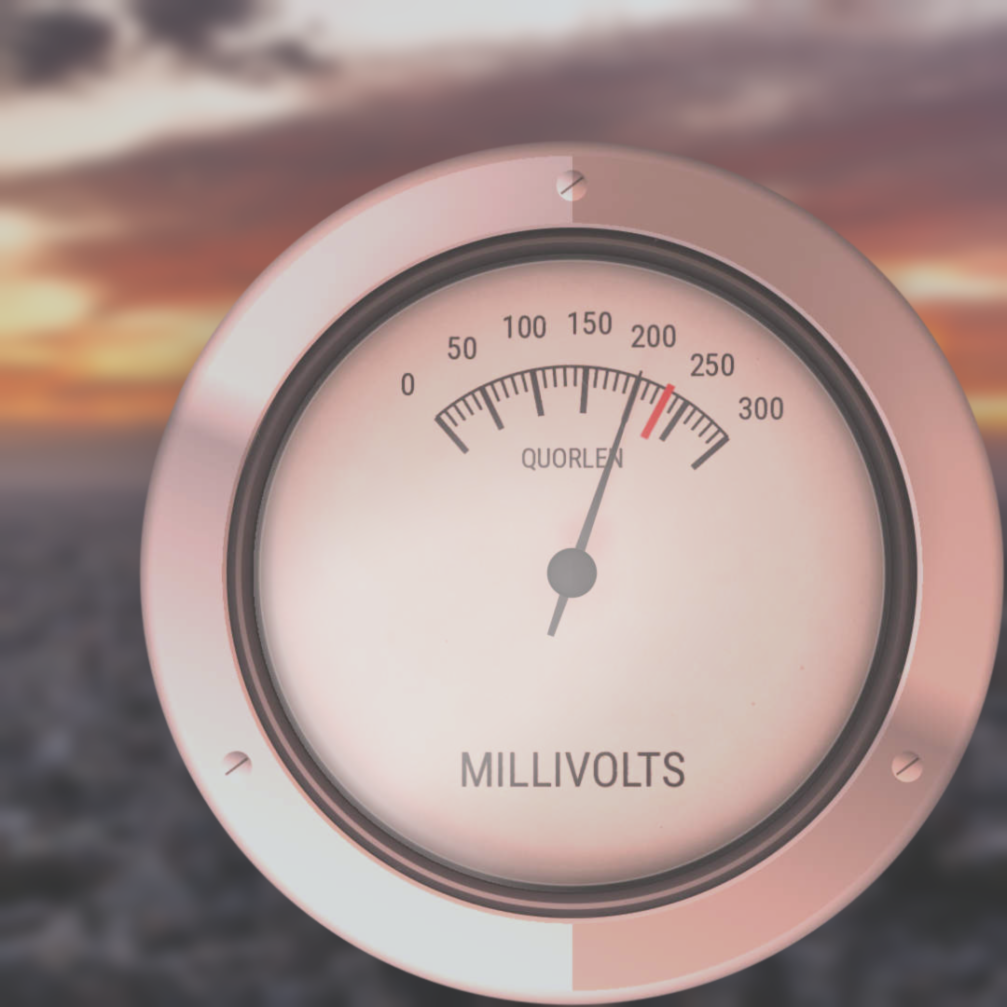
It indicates 200 mV
